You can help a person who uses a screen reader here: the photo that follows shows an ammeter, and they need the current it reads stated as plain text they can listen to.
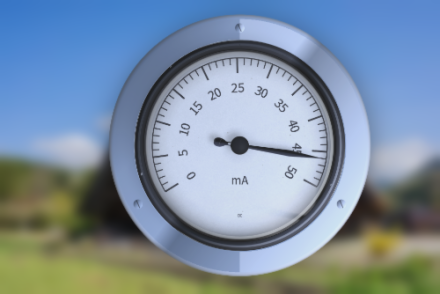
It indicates 46 mA
